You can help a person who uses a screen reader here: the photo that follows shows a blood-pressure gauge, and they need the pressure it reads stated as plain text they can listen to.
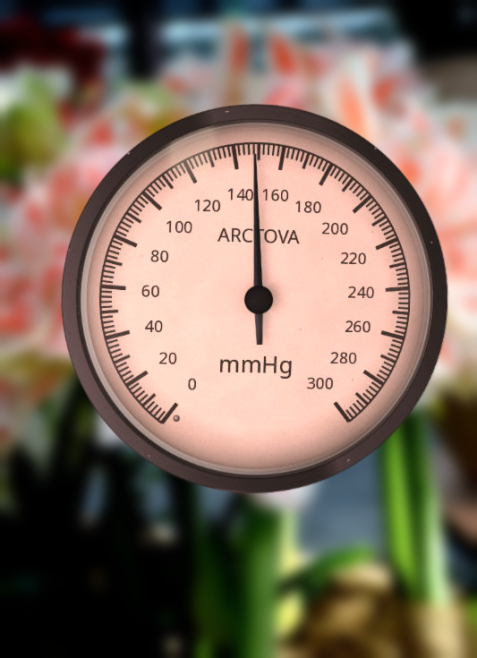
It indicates 148 mmHg
